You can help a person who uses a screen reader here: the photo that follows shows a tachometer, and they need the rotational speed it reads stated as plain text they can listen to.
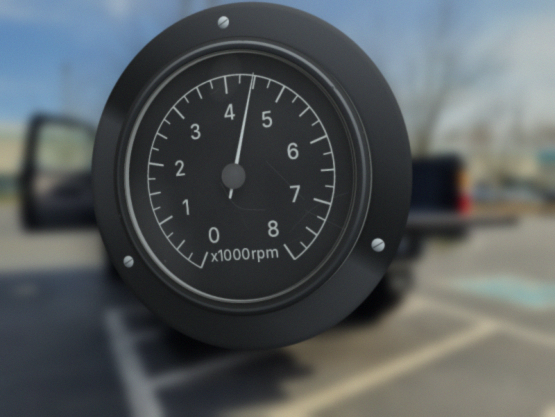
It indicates 4500 rpm
